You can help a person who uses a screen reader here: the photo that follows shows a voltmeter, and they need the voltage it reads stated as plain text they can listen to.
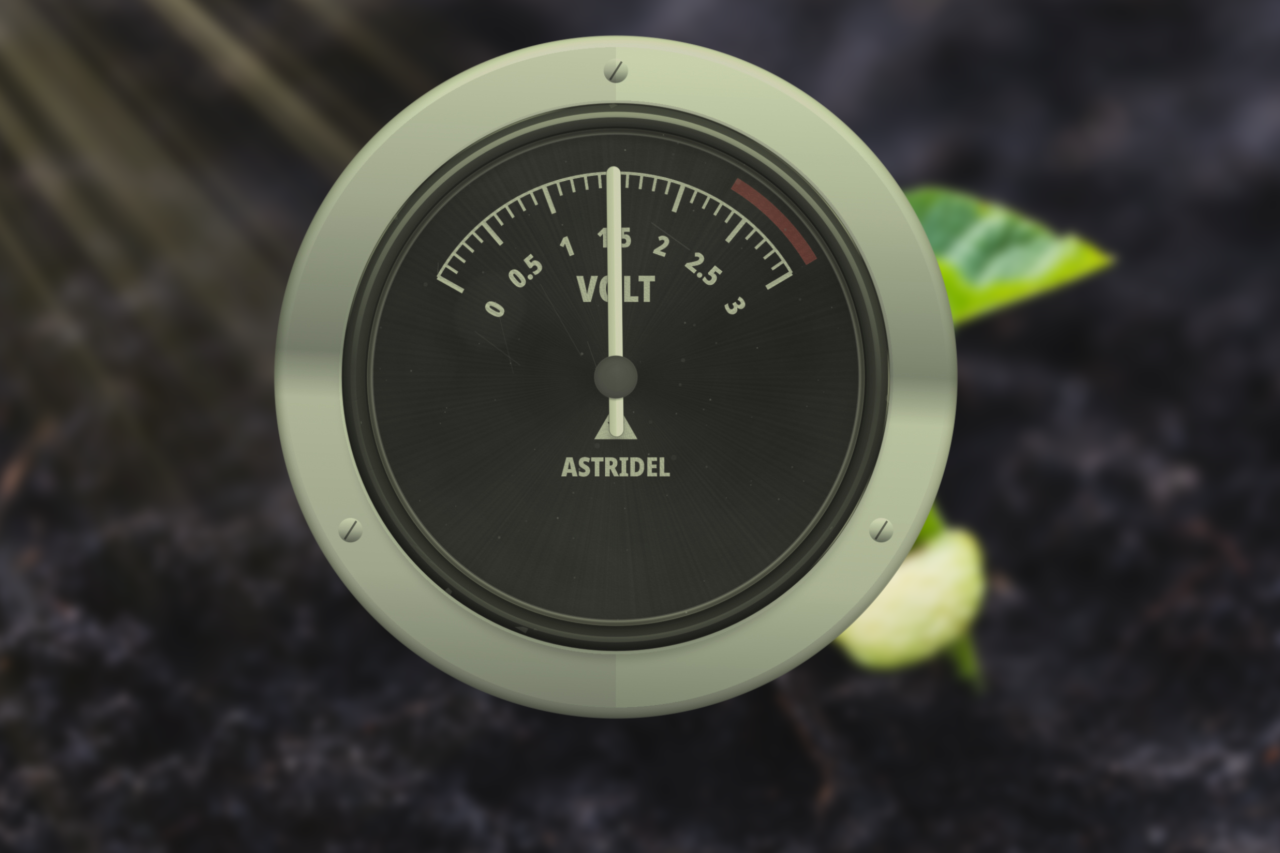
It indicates 1.5 V
